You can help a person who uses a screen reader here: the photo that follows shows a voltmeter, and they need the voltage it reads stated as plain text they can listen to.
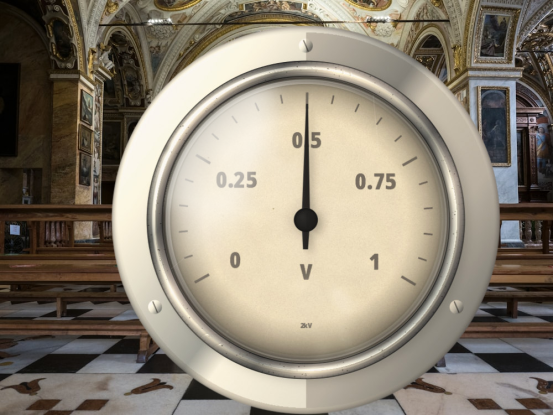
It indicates 0.5 V
